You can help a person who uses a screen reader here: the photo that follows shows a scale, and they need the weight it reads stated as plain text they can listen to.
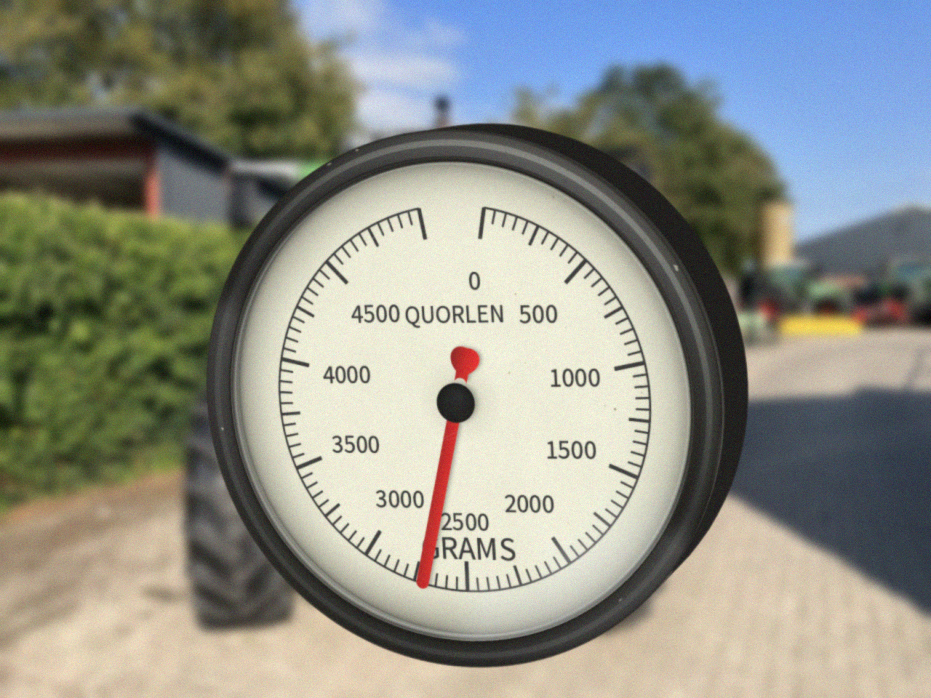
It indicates 2700 g
